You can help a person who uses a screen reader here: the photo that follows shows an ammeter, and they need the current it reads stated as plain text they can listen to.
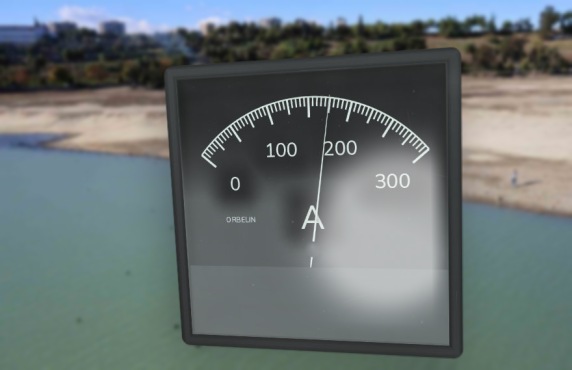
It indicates 175 A
